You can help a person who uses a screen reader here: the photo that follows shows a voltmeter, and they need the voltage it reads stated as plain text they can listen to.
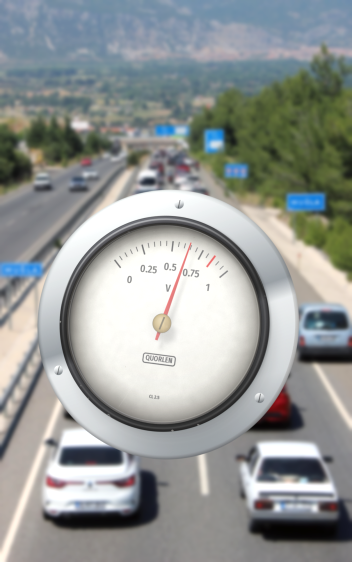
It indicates 0.65 V
